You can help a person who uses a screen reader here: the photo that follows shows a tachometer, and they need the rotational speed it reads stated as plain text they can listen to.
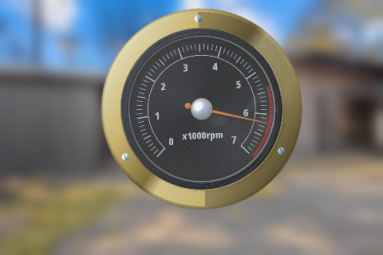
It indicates 6200 rpm
